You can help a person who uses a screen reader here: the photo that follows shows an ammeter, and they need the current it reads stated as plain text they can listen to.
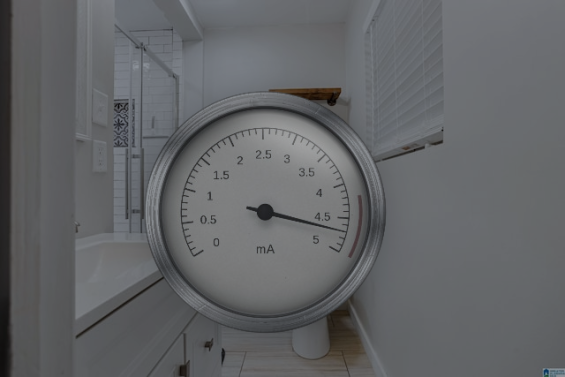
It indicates 4.7 mA
